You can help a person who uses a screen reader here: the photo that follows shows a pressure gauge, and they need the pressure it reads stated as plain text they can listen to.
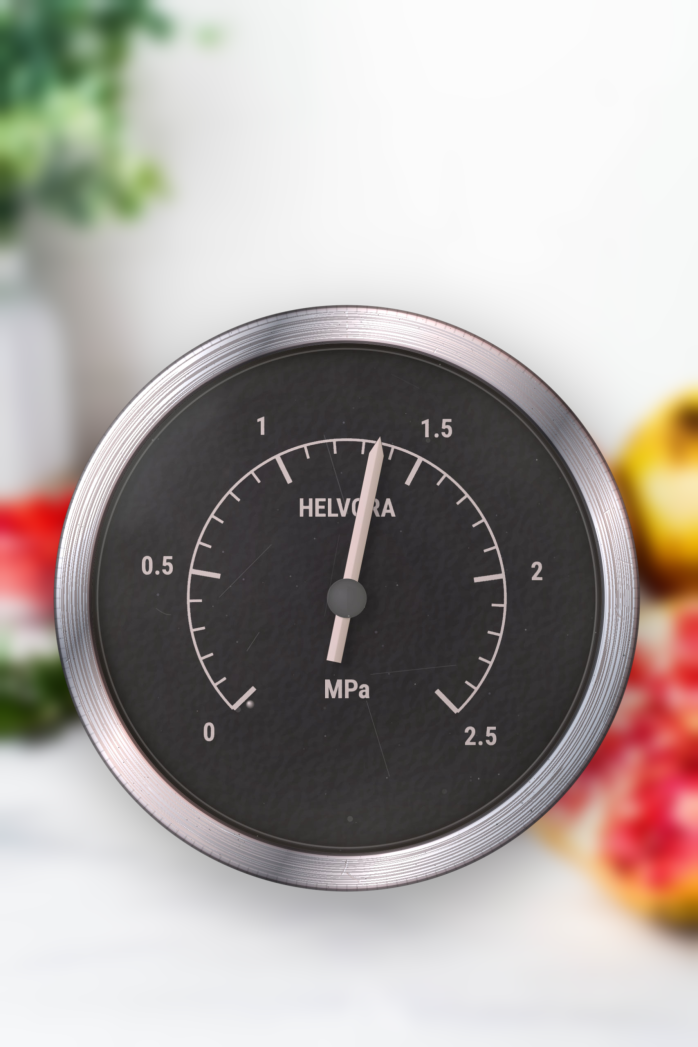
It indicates 1.35 MPa
